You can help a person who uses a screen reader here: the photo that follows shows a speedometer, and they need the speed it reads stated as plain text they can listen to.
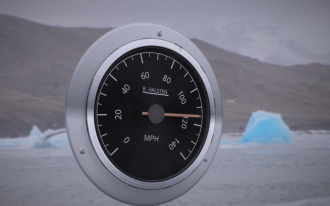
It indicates 115 mph
